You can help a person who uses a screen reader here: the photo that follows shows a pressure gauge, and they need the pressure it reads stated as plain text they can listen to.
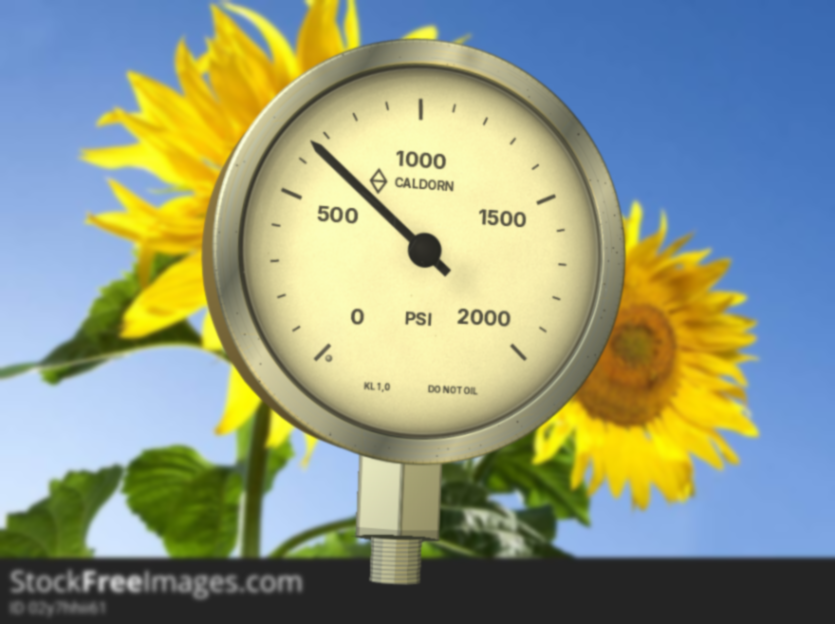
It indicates 650 psi
